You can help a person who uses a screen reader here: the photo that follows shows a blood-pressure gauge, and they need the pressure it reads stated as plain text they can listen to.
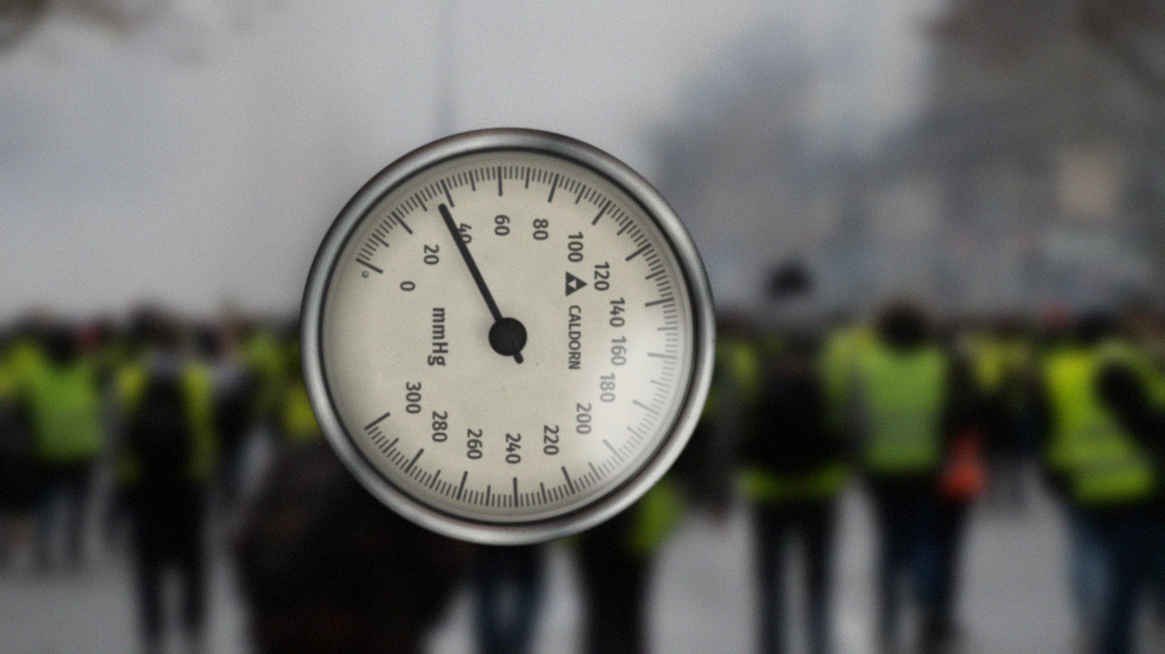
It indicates 36 mmHg
